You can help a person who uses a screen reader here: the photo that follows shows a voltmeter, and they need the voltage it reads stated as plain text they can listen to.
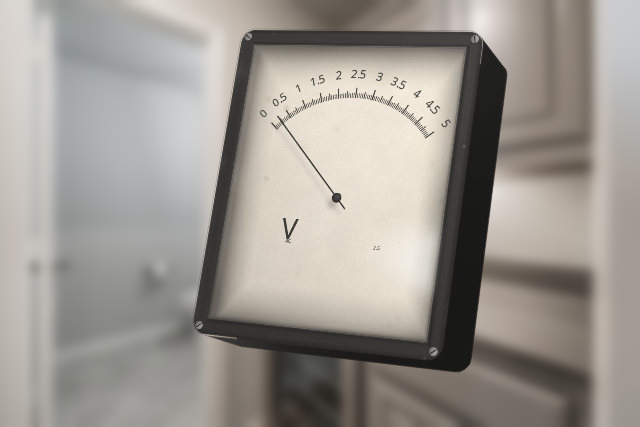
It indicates 0.25 V
